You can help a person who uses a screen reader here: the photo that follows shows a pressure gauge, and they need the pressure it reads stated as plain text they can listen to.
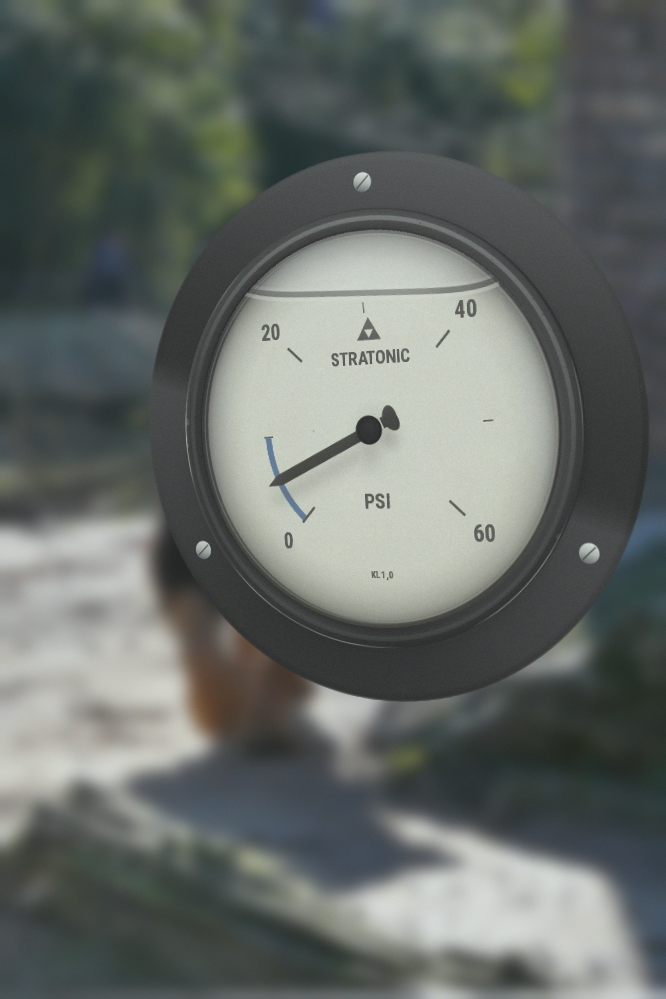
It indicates 5 psi
